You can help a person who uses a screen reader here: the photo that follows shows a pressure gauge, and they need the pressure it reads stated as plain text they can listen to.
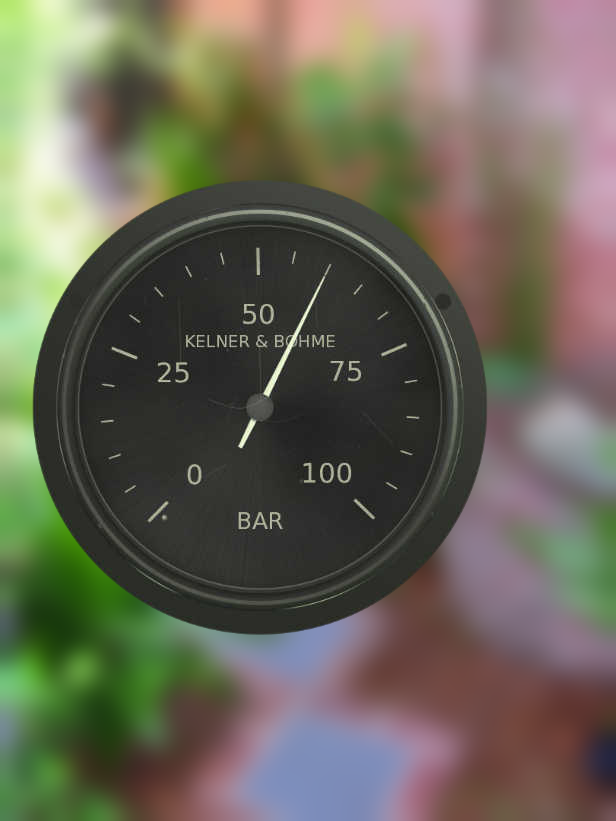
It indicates 60 bar
